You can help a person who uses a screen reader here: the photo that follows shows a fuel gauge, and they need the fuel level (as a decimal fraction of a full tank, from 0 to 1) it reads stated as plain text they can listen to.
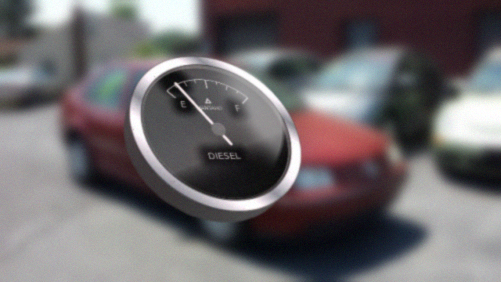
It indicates 0.125
